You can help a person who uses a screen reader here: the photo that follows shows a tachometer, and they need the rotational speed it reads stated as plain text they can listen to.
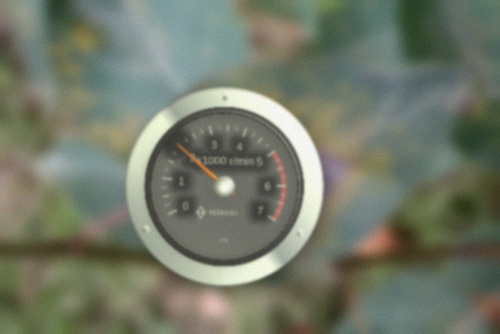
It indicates 2000 rpm
